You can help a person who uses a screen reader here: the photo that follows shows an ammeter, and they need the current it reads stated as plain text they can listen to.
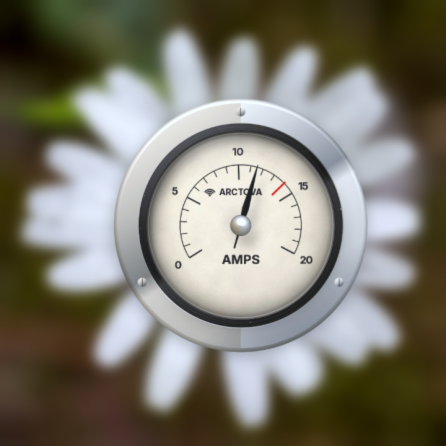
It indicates 11.5 A
